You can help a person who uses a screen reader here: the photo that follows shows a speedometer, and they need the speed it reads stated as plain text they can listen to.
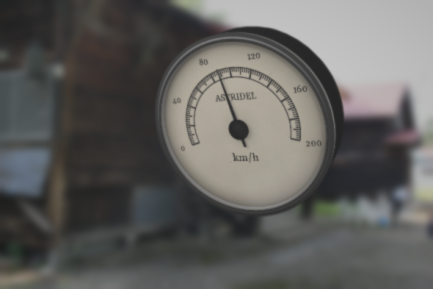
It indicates 90 km/h
